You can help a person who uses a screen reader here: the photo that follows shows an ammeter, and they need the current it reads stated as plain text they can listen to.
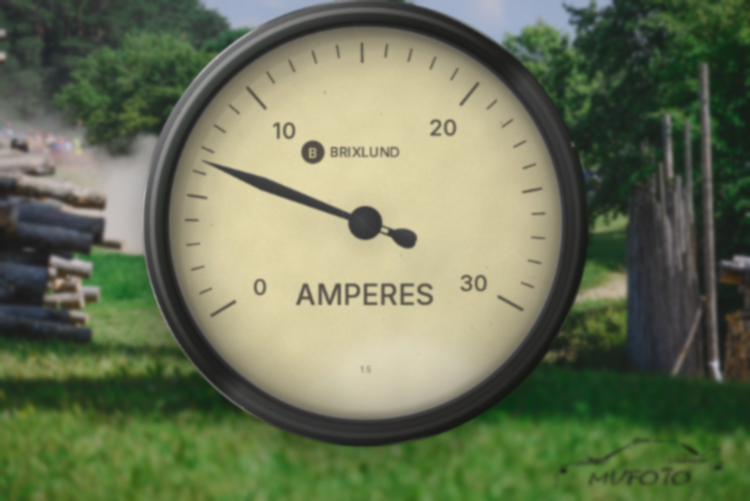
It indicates 6.5 A
